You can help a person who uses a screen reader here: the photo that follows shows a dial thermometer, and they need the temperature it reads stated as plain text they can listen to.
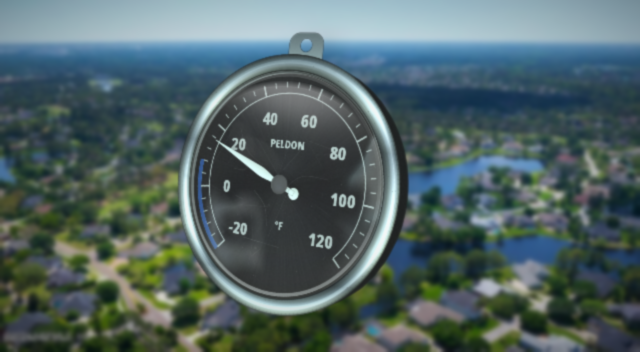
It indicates 16 °F
